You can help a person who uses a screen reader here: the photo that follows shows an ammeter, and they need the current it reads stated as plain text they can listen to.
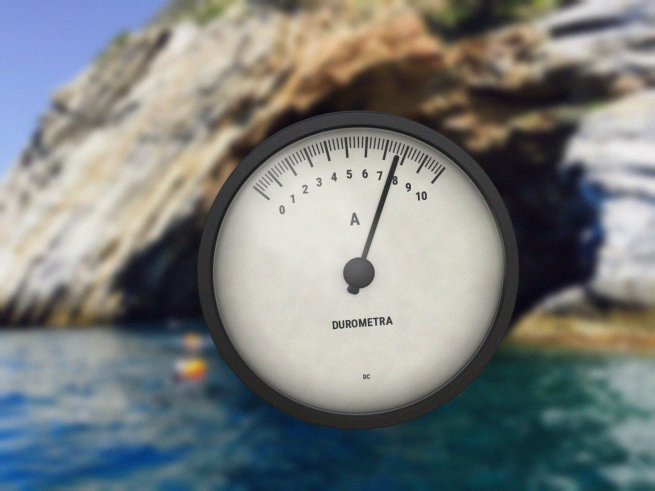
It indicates 7.6 A
